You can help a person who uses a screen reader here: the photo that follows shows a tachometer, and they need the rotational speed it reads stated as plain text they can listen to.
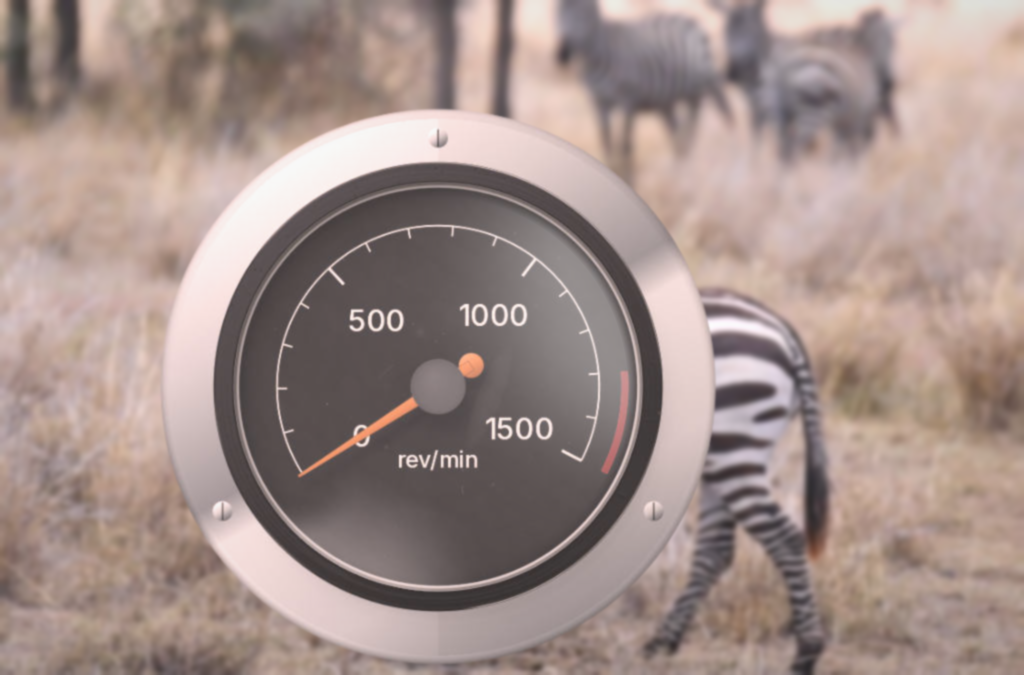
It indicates 0 rpm
